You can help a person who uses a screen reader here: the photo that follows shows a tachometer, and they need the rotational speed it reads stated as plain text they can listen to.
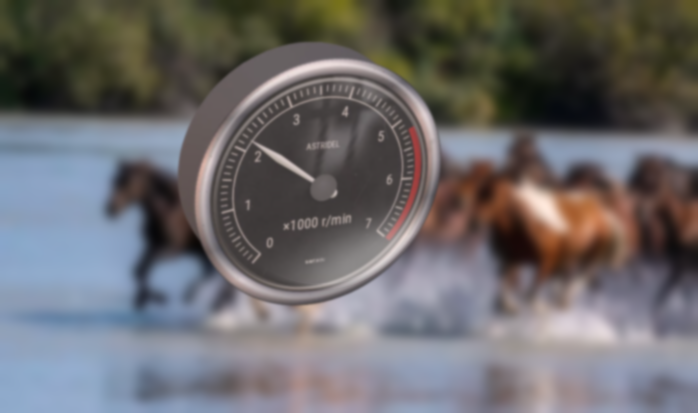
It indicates 2200 rpm
